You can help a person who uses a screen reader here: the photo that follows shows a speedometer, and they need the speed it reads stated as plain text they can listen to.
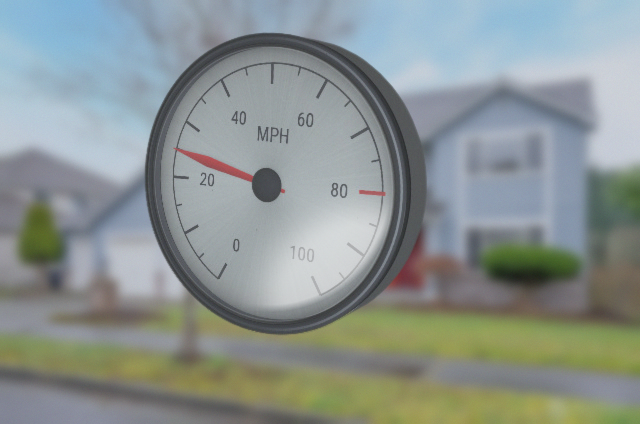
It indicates 25 mph
